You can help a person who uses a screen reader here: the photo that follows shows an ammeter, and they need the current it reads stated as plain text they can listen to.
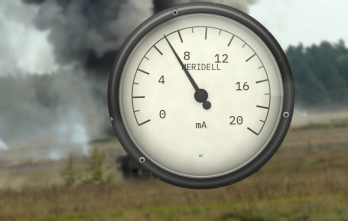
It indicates 7 mA
